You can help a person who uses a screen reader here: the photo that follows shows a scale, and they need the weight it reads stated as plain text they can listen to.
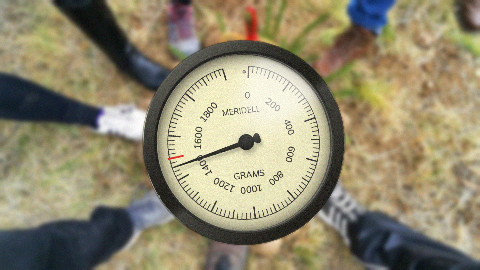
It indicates 1460 g
